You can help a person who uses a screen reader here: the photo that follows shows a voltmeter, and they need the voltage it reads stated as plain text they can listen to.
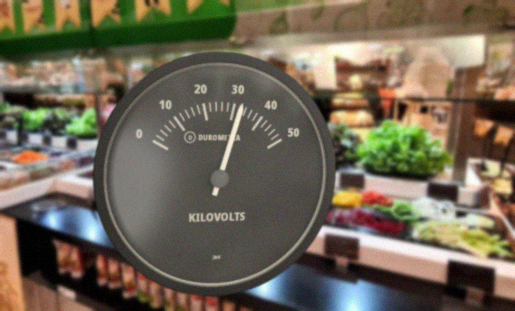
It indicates 32 kV
